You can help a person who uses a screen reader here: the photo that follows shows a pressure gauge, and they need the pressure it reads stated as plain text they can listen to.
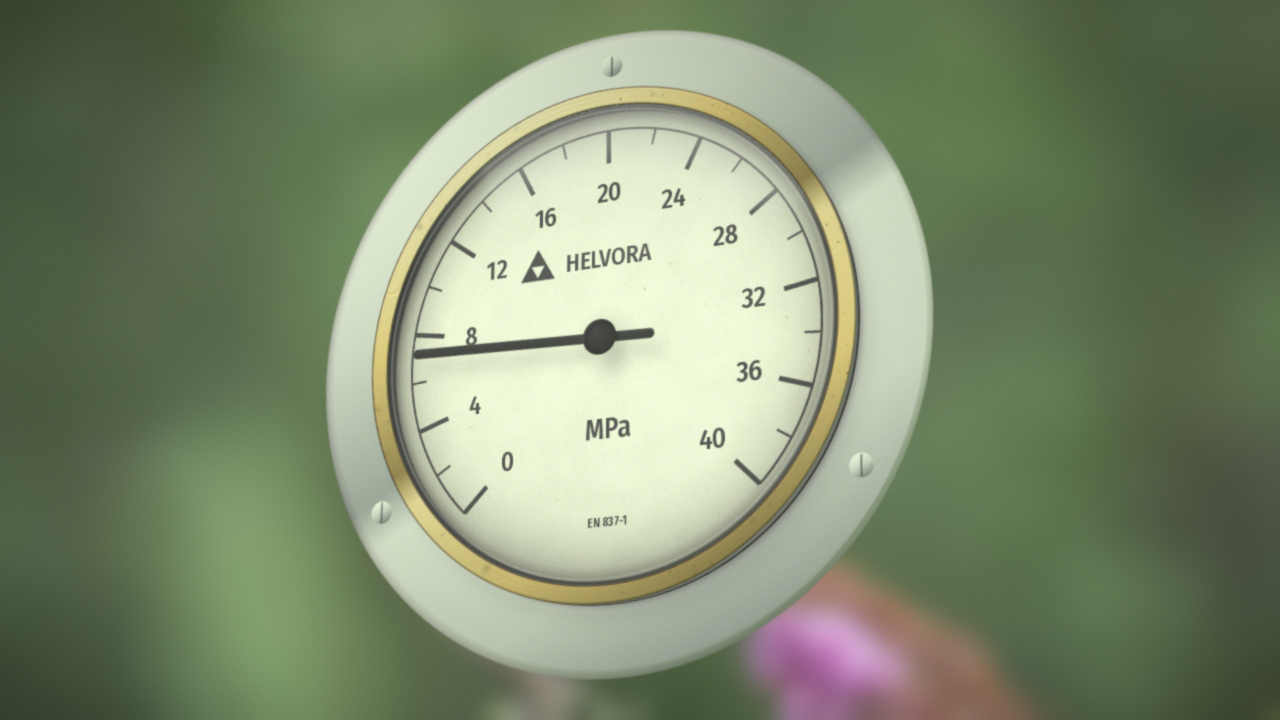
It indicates 7 MPa
